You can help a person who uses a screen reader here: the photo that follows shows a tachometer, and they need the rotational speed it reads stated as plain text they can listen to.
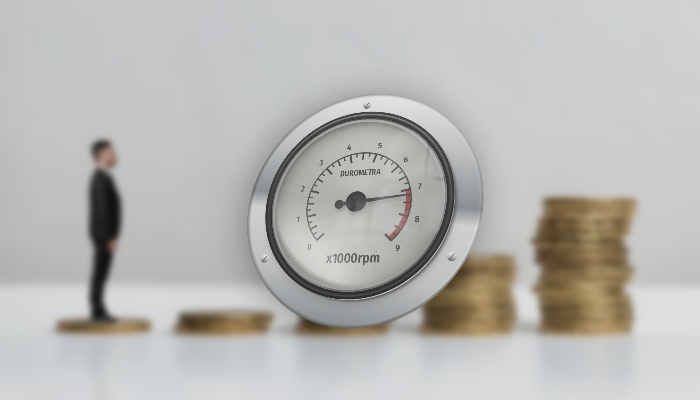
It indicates 7250 rpm
